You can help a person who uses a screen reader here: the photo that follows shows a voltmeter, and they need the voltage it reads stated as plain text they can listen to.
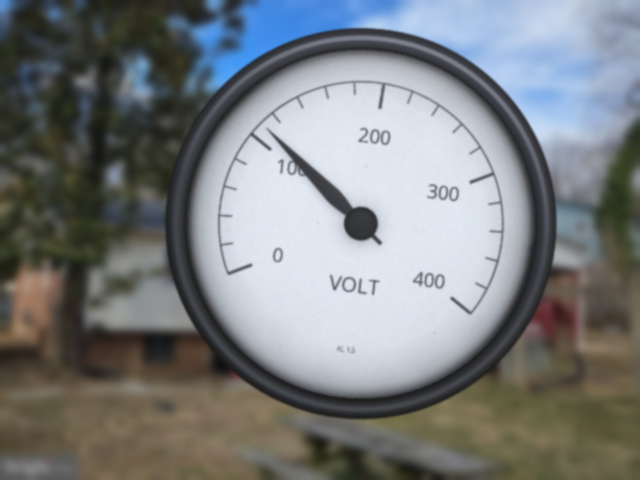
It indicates 110 V
